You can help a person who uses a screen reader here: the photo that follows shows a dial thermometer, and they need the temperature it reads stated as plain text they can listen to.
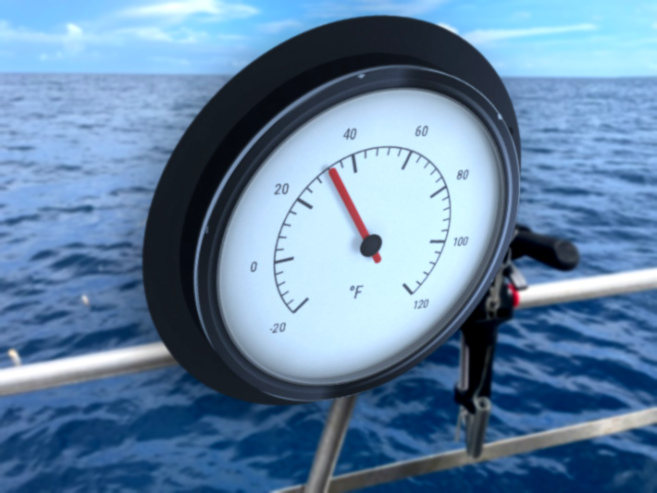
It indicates 32 °F
